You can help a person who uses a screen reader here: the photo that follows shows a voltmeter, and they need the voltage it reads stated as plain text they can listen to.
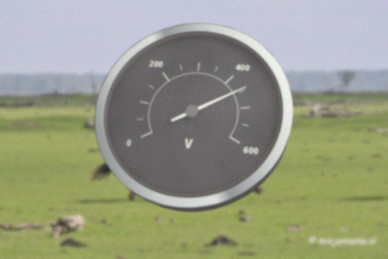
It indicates 450 V
